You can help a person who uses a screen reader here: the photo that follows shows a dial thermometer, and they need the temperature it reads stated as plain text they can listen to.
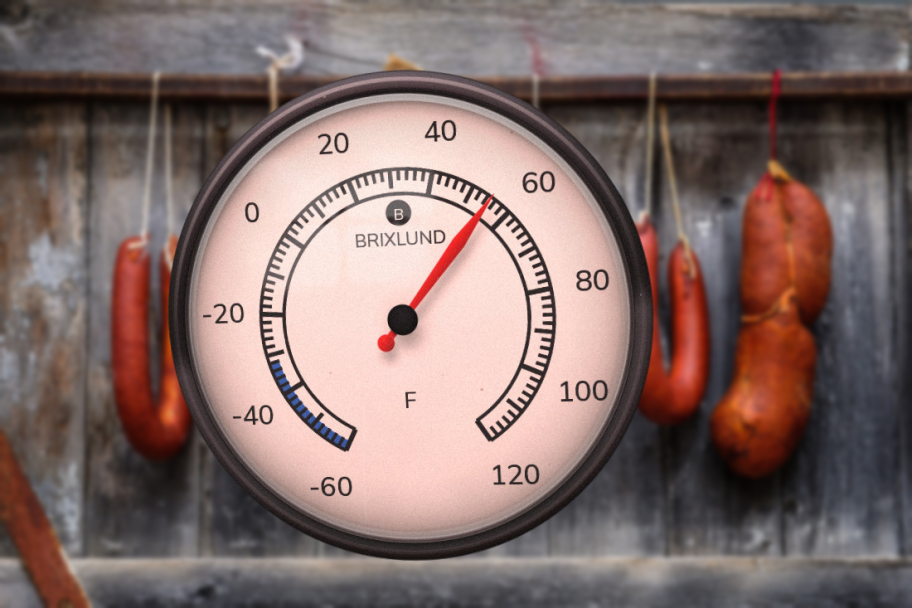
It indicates 55 °F
